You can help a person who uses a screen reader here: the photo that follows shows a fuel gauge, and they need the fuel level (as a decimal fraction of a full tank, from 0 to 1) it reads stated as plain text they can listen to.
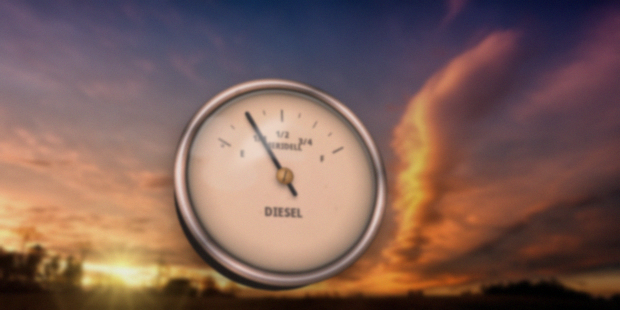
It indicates 0.25
